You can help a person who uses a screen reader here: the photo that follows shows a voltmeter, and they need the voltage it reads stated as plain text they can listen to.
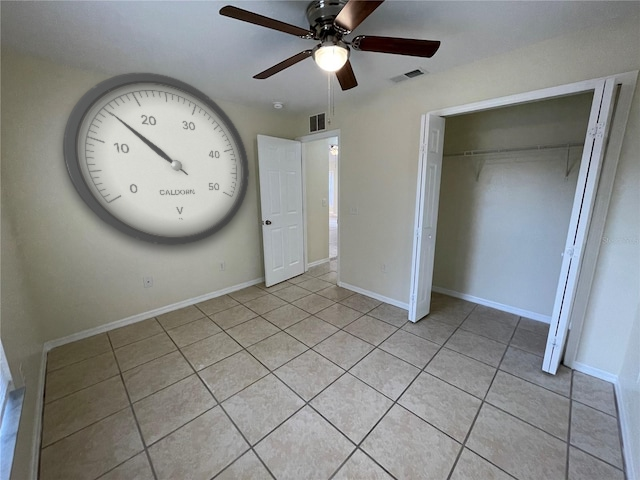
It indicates 15 V
